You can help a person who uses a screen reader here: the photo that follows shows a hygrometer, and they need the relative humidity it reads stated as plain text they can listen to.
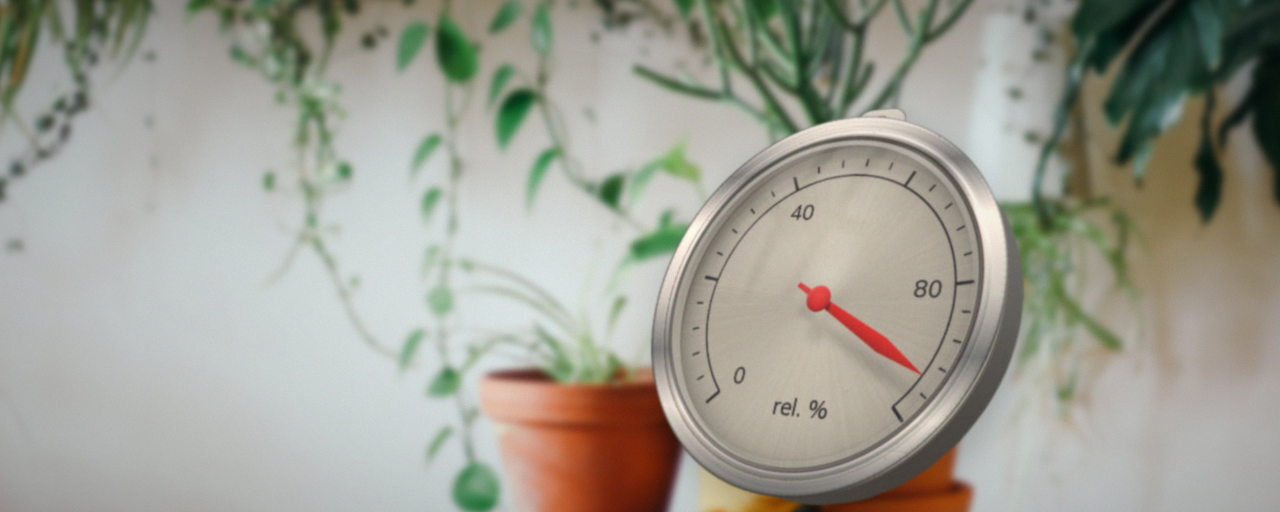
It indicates 94 %
